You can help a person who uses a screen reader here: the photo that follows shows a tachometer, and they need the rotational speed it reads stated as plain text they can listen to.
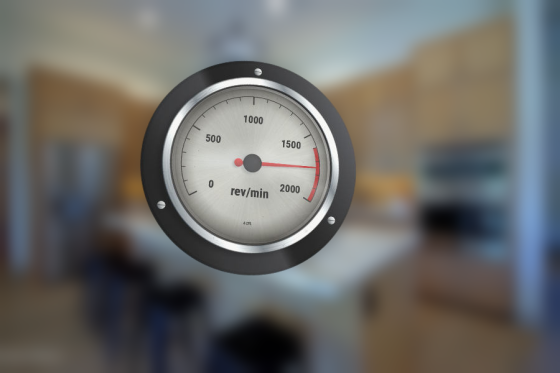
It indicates 1750 rpm
